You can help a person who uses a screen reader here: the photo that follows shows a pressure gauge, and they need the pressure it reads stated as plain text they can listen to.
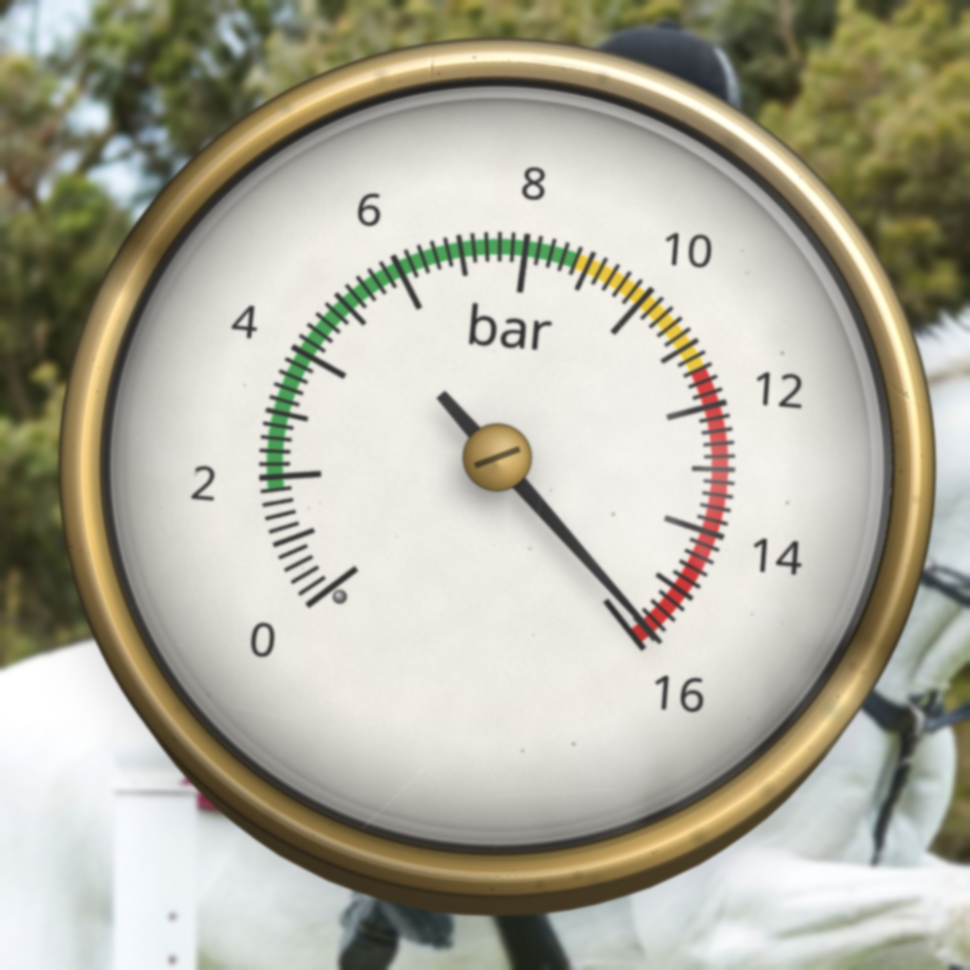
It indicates 15.8 bar
